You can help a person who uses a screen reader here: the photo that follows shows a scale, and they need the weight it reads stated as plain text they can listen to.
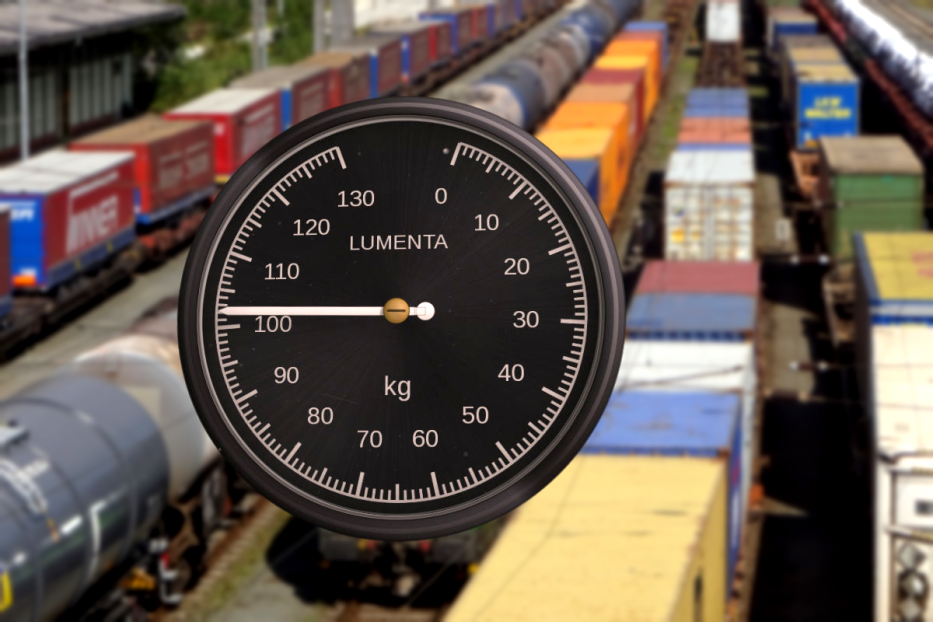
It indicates 102 kg
